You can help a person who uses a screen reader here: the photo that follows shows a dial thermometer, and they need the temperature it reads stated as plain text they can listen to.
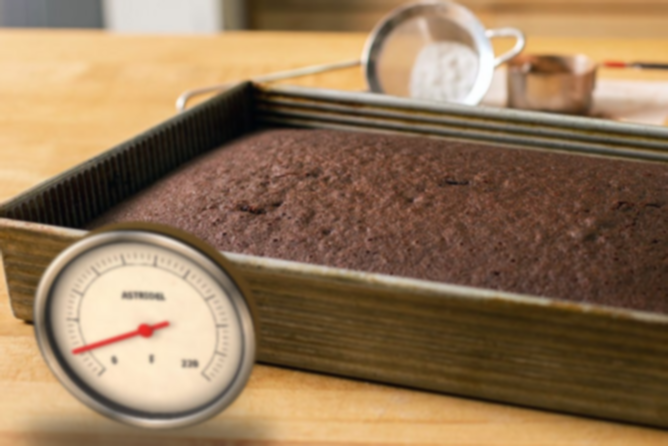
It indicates 20 °F
